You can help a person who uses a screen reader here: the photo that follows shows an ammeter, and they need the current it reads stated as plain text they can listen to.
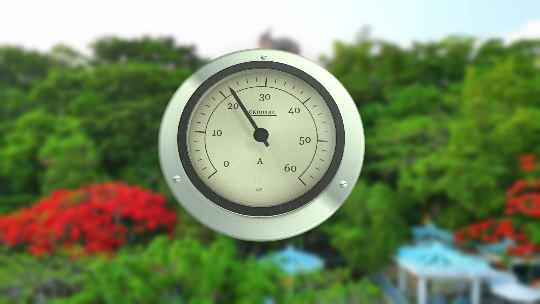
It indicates 22 A
